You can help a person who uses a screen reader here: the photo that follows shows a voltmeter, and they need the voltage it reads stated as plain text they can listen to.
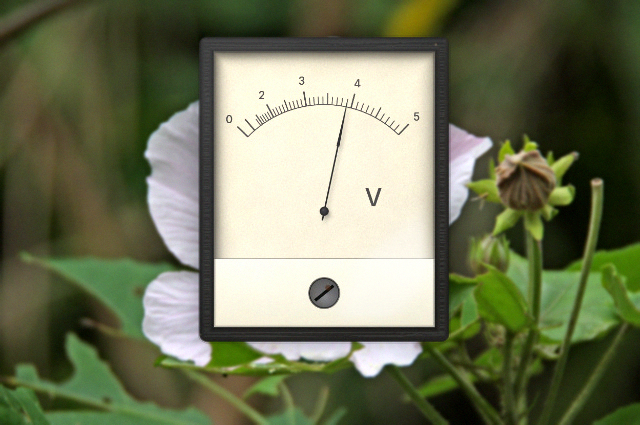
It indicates 3.9 V
